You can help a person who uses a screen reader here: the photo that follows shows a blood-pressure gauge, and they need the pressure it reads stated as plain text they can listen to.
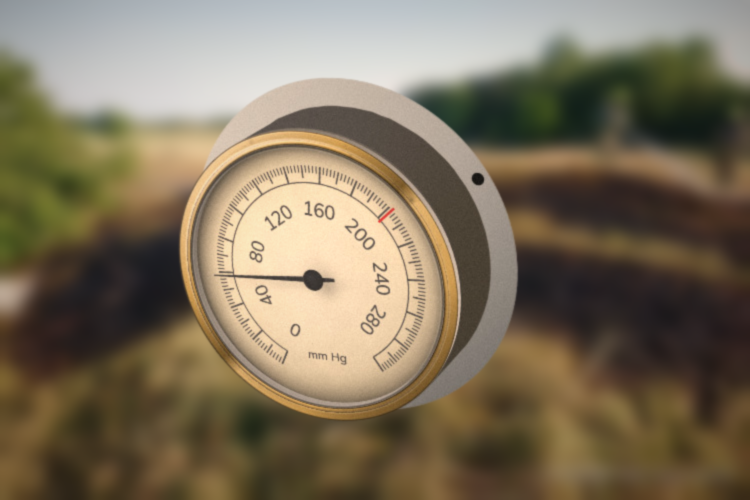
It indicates 60 mmHg
